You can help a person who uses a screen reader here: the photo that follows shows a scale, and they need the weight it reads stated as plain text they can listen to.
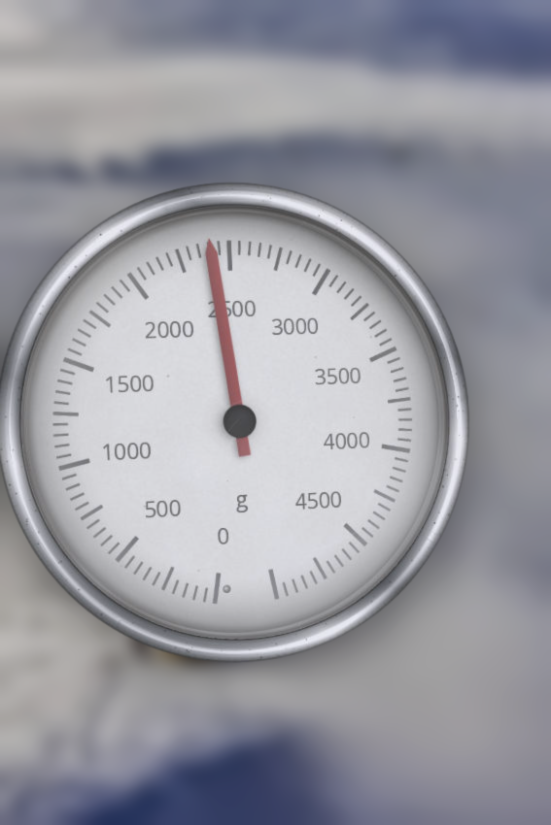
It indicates 2400 g
